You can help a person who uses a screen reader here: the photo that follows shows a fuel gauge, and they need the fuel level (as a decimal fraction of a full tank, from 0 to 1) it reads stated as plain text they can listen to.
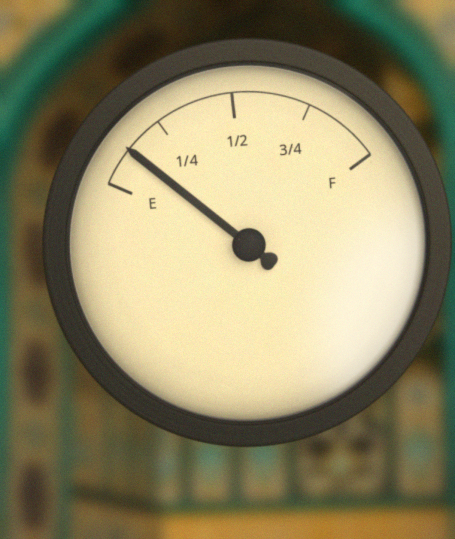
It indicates 0.125
